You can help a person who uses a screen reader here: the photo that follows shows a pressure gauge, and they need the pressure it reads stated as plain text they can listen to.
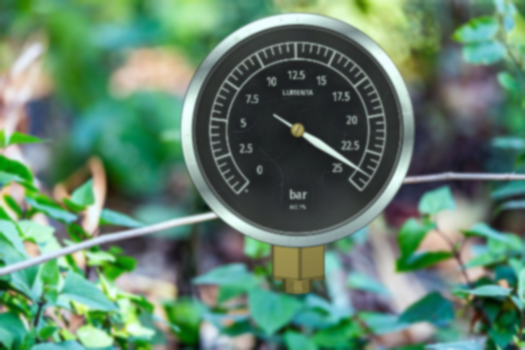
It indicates 24 bar
